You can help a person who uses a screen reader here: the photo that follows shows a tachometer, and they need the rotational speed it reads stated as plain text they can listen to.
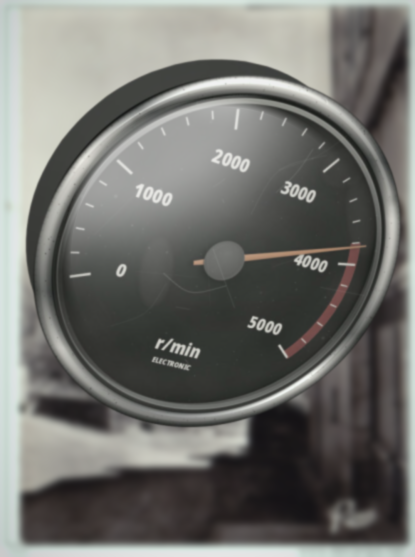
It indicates 3800 rpm
